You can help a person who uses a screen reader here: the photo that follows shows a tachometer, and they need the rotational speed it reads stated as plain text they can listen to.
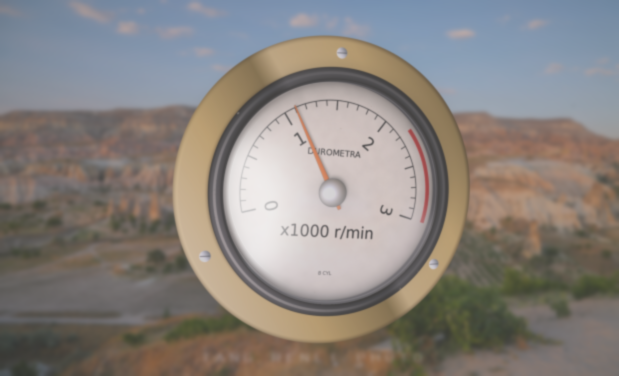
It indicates 1100 rpm
